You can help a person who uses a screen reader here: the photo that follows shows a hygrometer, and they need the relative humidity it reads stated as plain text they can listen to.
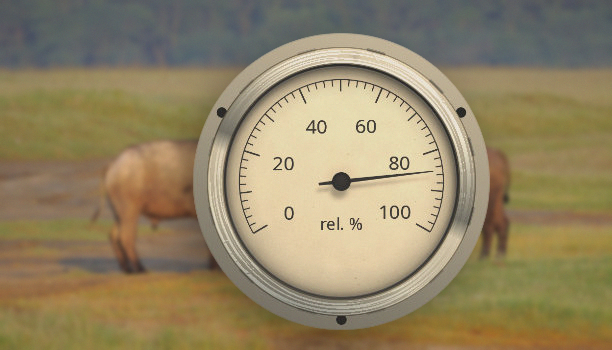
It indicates 85 %
